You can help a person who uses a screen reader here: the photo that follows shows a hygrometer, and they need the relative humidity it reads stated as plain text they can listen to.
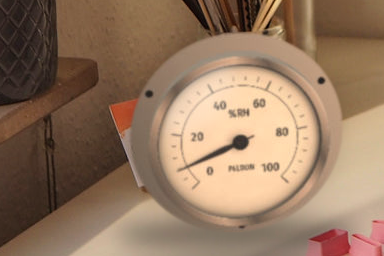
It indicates 8 %
